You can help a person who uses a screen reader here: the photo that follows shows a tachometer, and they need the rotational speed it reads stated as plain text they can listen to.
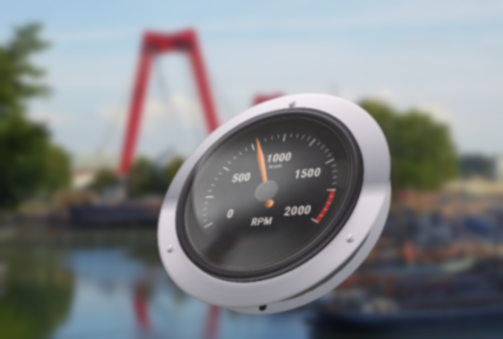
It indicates 800 rpm
